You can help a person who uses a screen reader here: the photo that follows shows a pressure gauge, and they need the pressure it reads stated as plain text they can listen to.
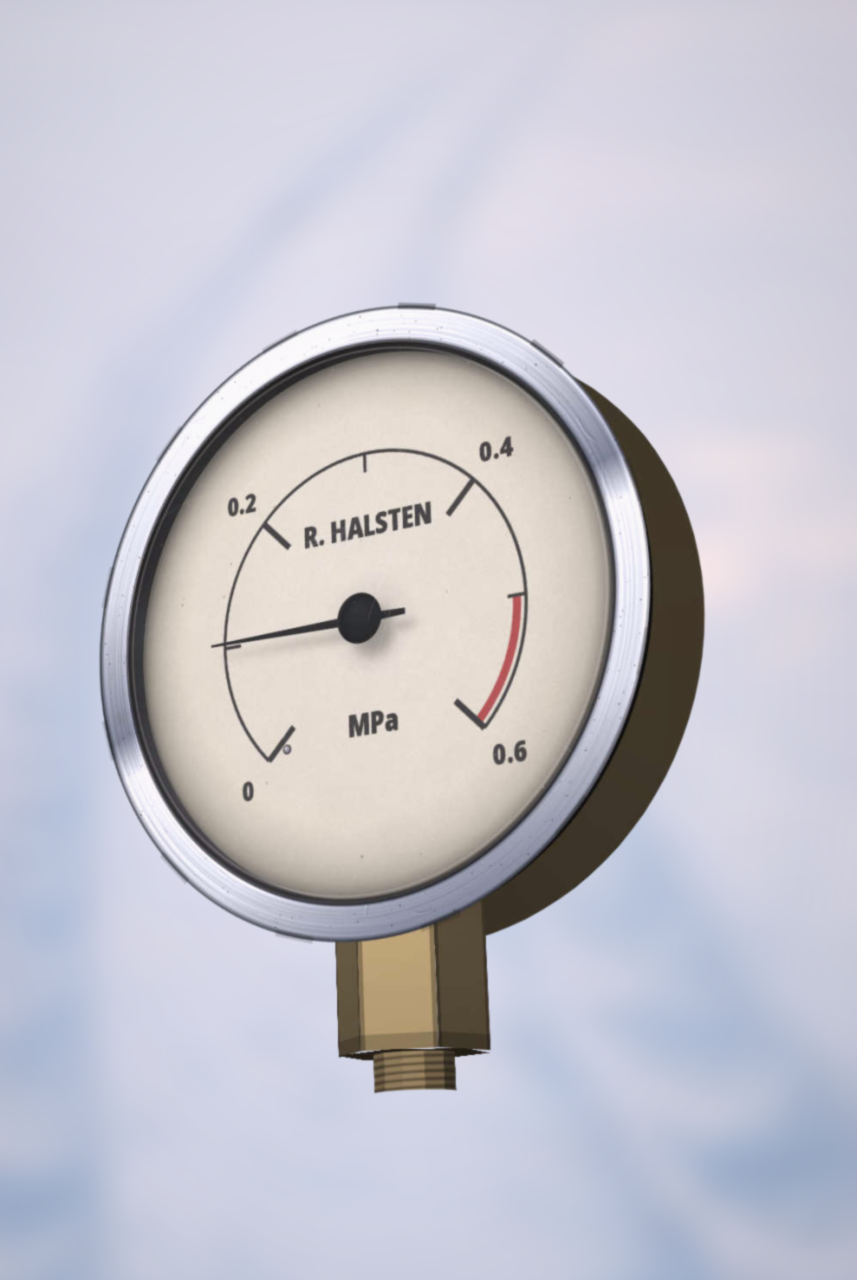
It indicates 0.1 MPa
